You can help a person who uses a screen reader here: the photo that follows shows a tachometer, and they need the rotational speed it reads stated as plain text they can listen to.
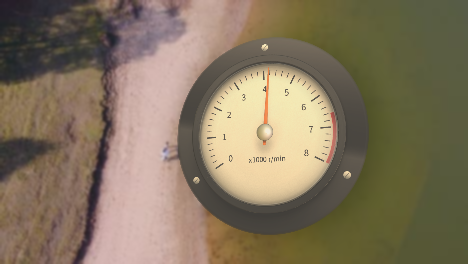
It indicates 4200 rpm
